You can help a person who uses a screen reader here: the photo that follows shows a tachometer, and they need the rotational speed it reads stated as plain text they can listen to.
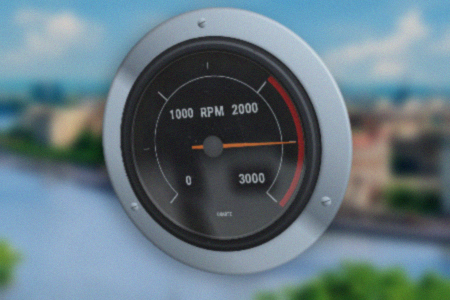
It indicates 2500 rpm
